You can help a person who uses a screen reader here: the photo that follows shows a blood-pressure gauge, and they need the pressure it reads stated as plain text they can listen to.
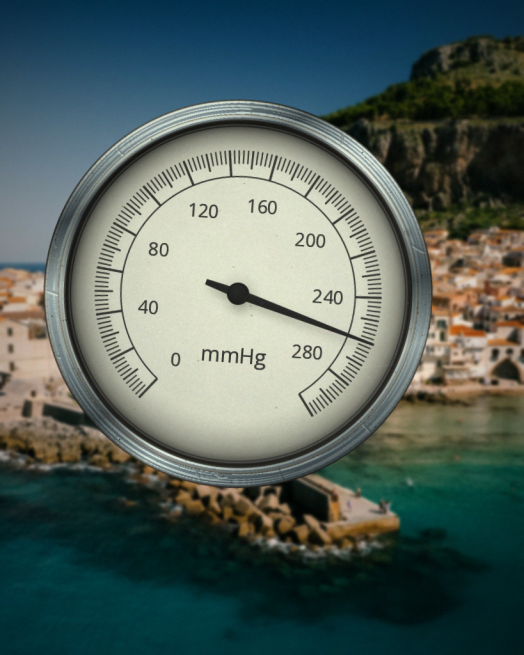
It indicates 260 mmHg
